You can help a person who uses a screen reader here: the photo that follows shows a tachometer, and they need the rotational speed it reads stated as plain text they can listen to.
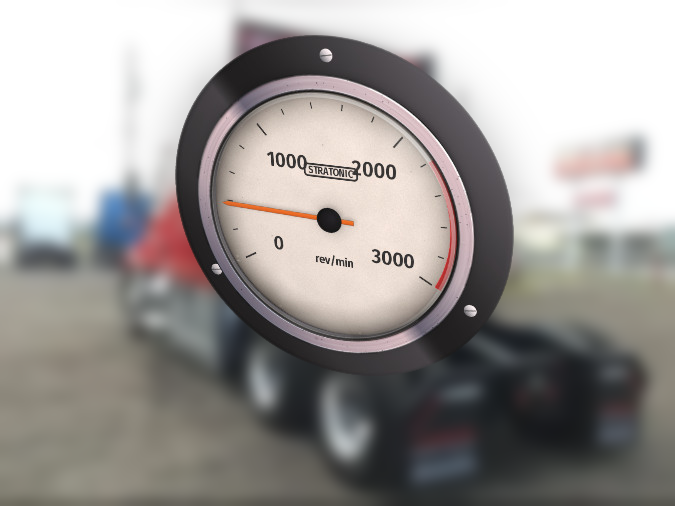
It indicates 400 rpm
